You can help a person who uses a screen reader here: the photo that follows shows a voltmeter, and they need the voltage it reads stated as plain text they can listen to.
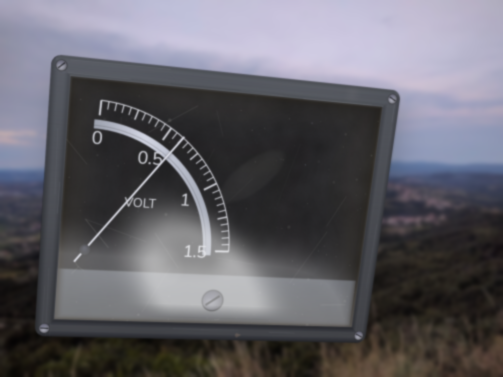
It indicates 0.6 V
